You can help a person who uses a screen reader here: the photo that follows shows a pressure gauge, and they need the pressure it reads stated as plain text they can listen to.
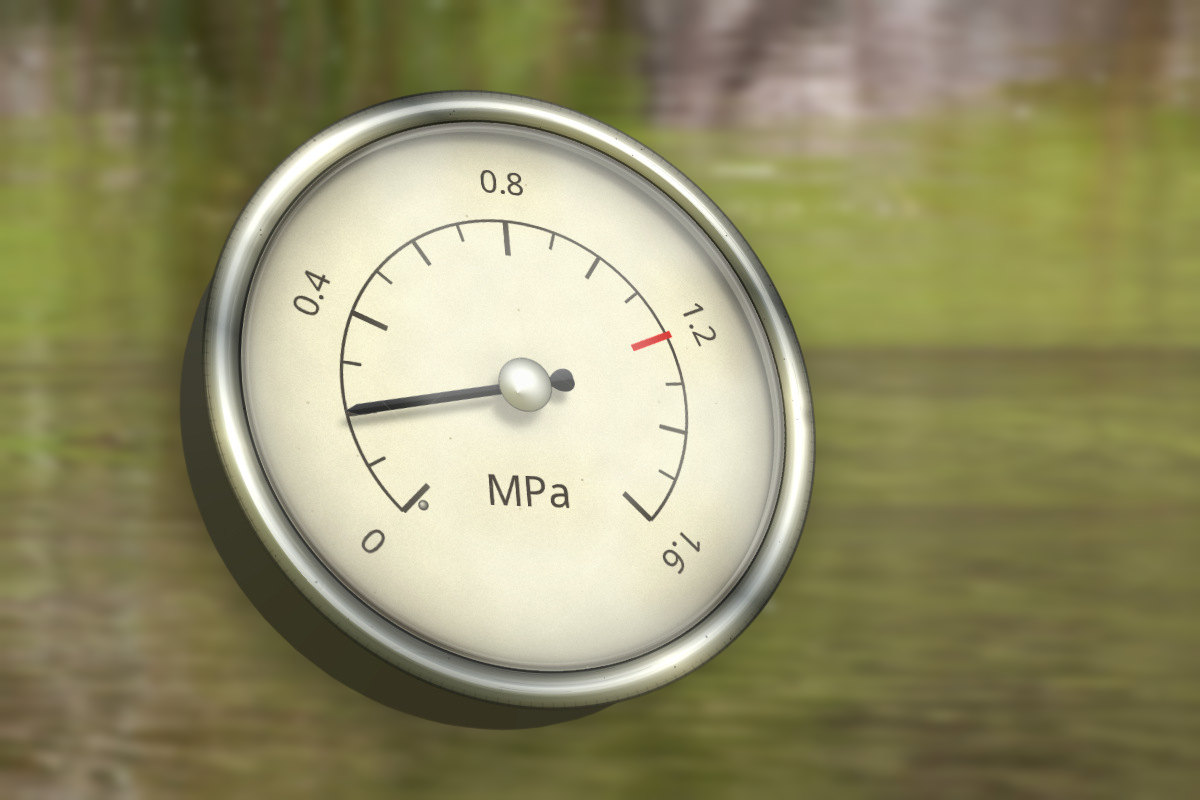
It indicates 0.2 MPa
